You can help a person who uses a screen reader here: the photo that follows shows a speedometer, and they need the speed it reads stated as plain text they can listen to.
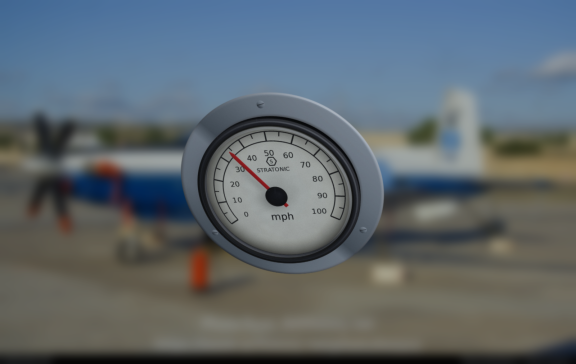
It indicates 35 mph
